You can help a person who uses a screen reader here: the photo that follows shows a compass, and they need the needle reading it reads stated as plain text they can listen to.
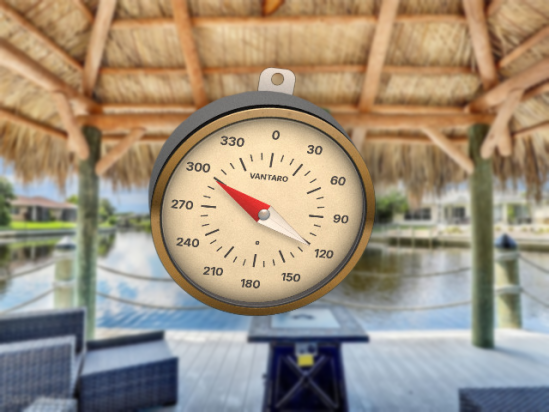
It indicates 300 °
